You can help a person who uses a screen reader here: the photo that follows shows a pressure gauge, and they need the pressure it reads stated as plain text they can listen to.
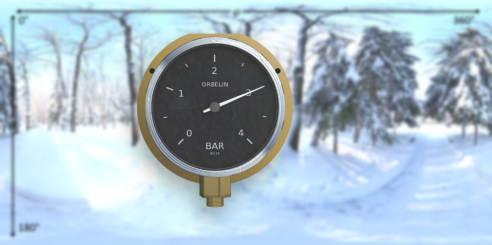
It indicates 3 bar
